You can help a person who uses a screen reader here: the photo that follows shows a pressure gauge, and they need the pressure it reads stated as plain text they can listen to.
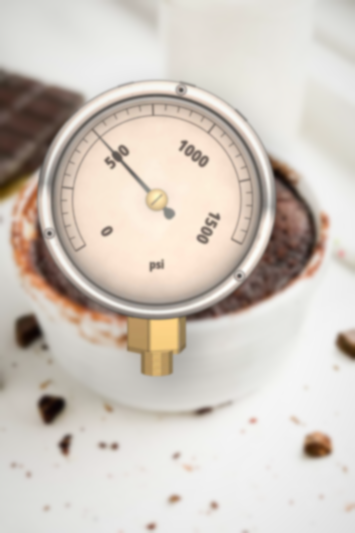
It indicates 500 psi
